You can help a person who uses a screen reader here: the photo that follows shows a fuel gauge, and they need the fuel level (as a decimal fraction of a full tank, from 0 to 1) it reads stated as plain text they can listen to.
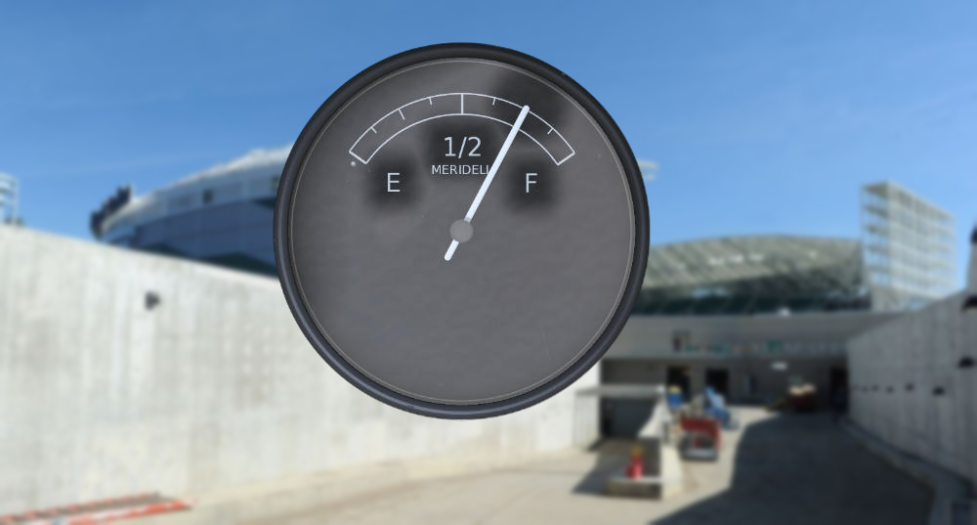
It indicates 0.75
